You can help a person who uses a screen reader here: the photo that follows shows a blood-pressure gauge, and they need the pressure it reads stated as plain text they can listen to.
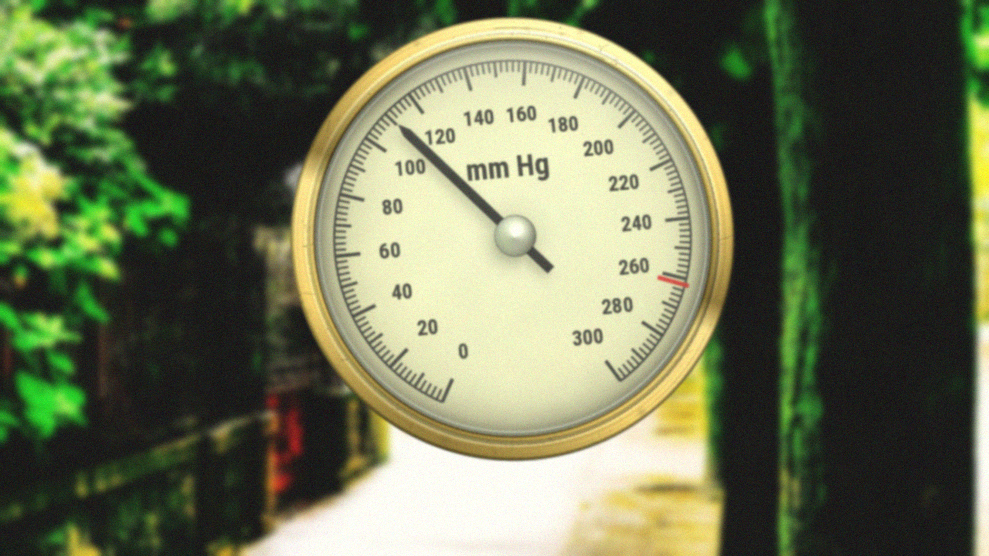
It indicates 110 mmHg
